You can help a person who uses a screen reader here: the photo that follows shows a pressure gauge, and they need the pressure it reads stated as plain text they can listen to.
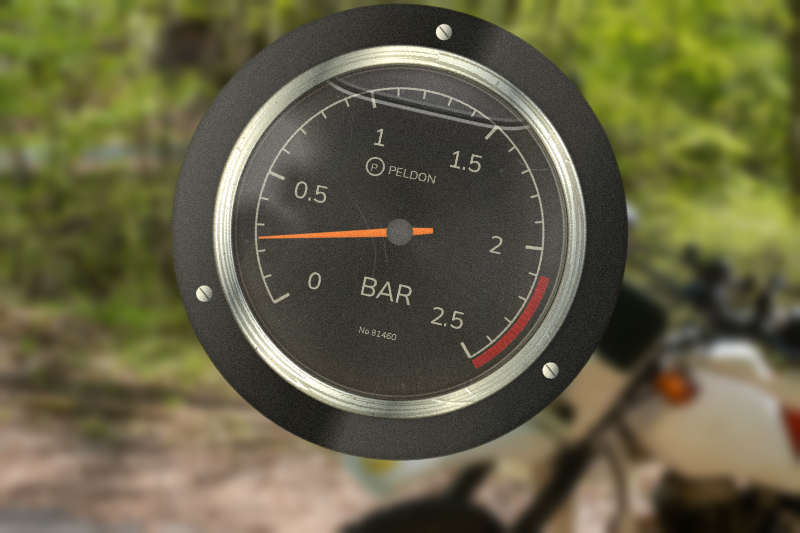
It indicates 0.25 bar
